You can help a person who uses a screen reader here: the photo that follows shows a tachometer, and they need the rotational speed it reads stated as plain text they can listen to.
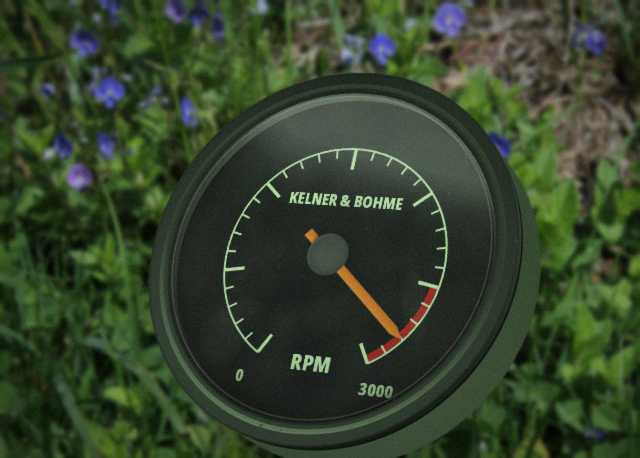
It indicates 2800 rpm
